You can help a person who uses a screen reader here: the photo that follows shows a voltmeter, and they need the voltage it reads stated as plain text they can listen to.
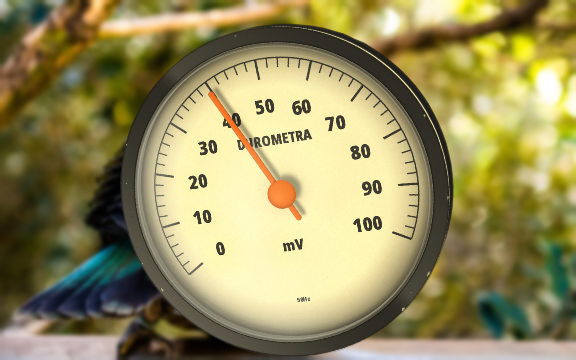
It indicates 40 mV
